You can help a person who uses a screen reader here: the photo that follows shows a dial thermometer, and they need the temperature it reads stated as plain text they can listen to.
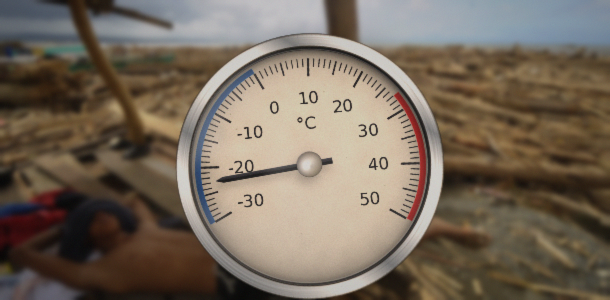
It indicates -23 °C
